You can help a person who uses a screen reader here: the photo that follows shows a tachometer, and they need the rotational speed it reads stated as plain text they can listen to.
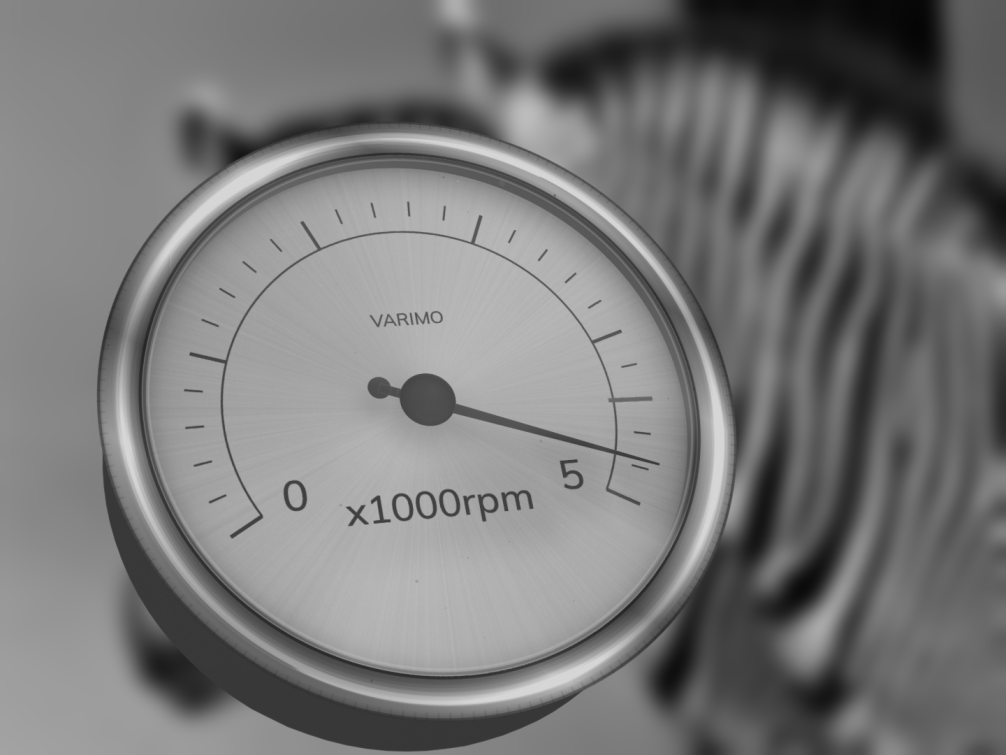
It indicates 4800 rpm
